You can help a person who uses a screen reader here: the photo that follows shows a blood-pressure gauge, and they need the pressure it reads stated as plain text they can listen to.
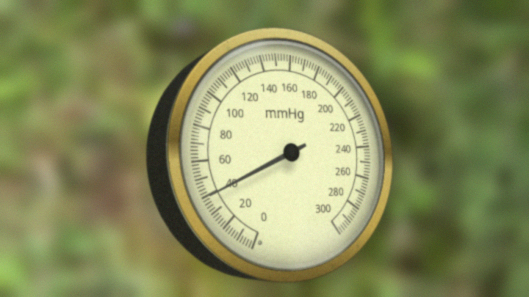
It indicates 40 mmHg
